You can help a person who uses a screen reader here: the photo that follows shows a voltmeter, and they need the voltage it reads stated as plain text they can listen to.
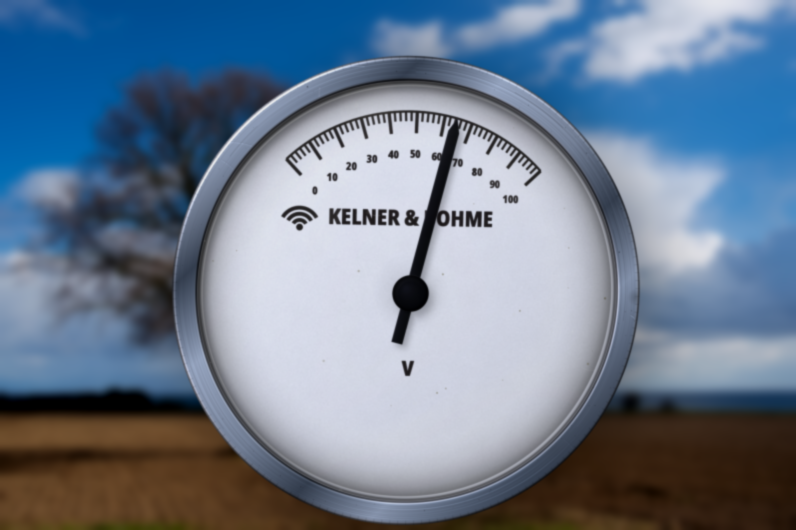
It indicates 64 V
